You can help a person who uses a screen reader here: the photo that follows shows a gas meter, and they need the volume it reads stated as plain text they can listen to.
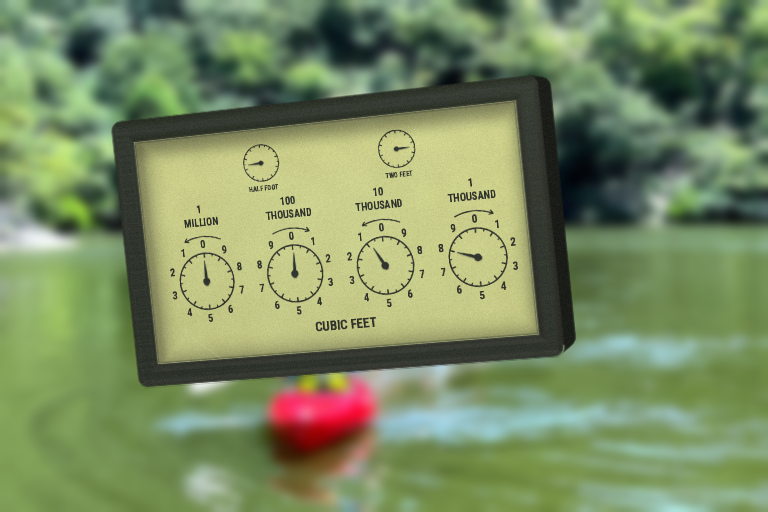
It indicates 800 ft³
